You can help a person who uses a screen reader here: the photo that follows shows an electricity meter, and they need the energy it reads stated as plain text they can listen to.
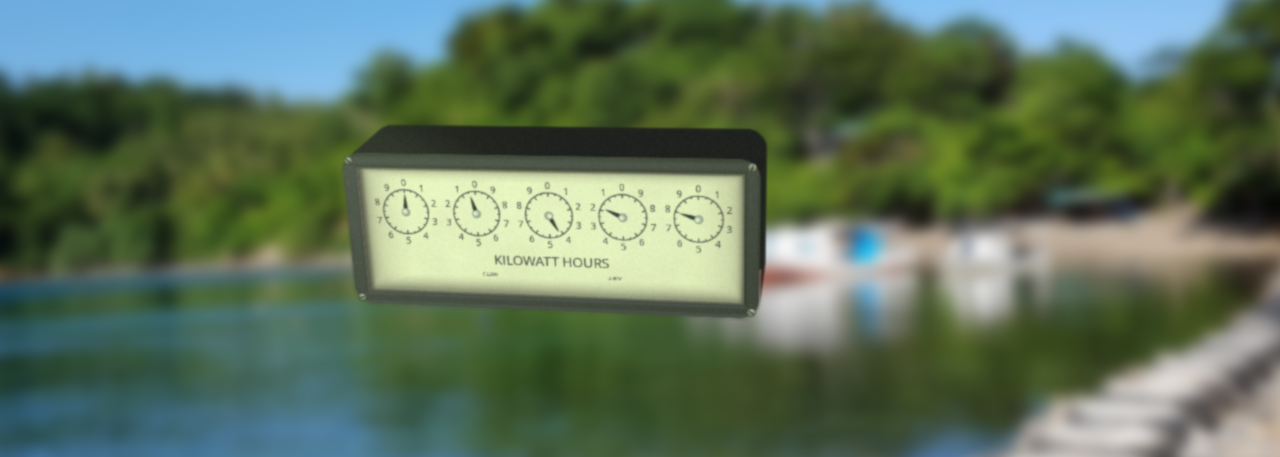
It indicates 418 kWh
